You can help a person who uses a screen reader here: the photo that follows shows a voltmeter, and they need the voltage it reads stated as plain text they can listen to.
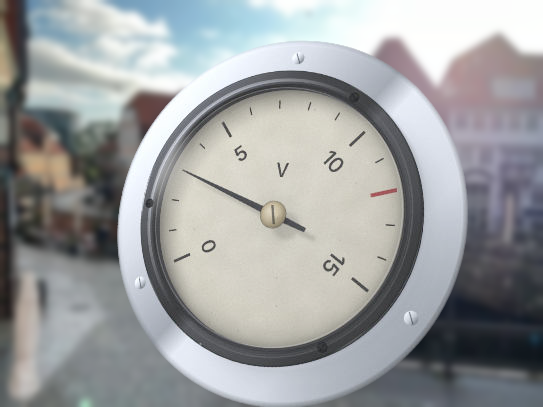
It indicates 3 V
